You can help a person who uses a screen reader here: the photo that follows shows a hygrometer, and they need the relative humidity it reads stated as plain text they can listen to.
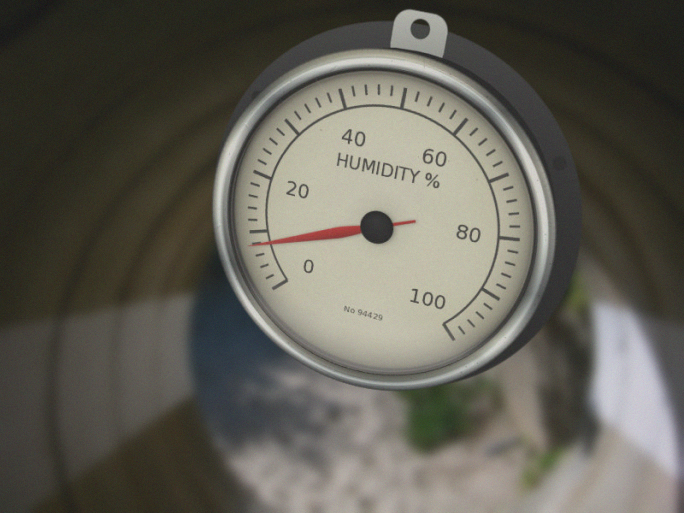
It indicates 8 %
